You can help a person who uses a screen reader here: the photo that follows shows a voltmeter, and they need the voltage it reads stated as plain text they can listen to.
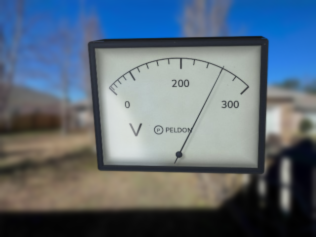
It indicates 260 V
